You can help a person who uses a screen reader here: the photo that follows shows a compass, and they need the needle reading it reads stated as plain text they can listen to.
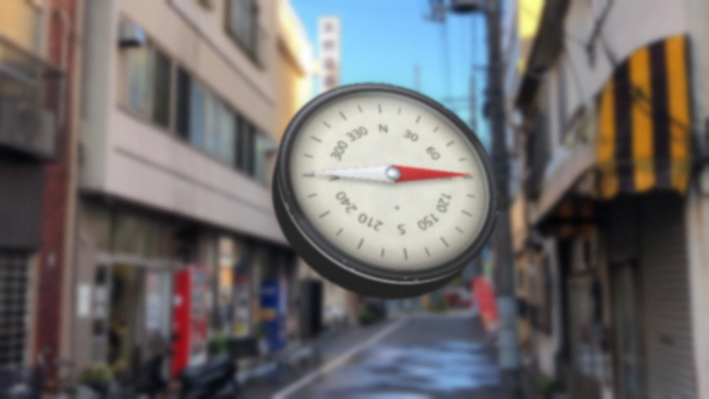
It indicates 90 °
